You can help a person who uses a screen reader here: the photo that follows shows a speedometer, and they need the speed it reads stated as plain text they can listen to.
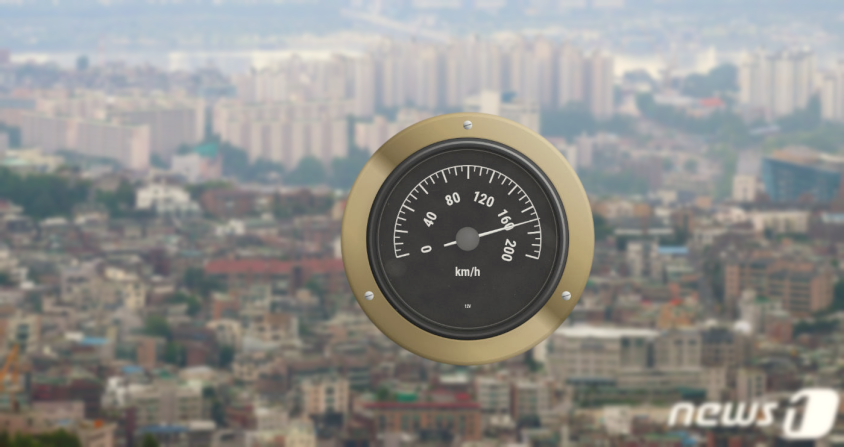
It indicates 170 km/h
